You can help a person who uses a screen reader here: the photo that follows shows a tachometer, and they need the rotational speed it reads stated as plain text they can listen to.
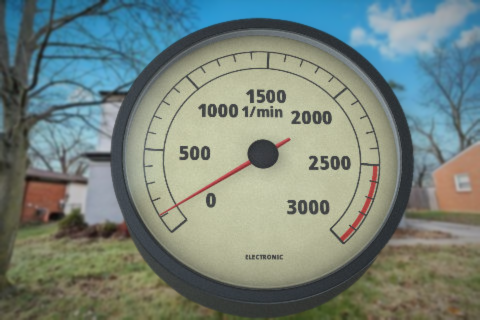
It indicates 100 rpm
